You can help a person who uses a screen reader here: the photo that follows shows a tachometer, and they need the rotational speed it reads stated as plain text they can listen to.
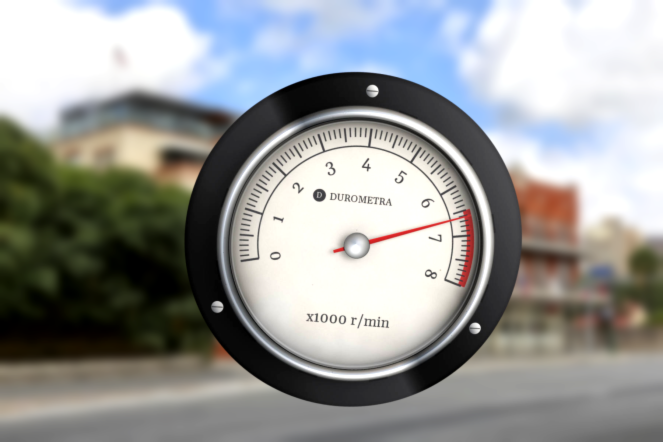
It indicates 6600 rpm
